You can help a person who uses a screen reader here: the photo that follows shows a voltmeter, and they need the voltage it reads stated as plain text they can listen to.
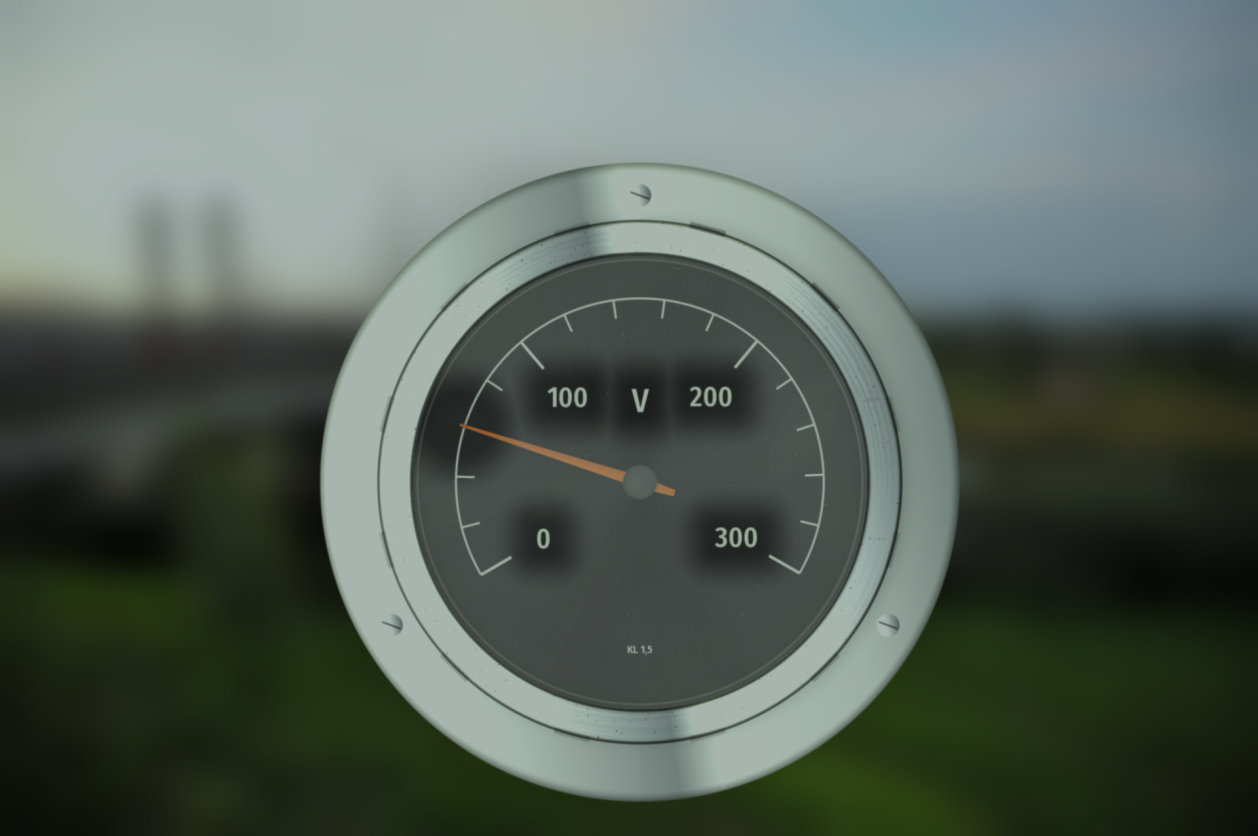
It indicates 60 V
